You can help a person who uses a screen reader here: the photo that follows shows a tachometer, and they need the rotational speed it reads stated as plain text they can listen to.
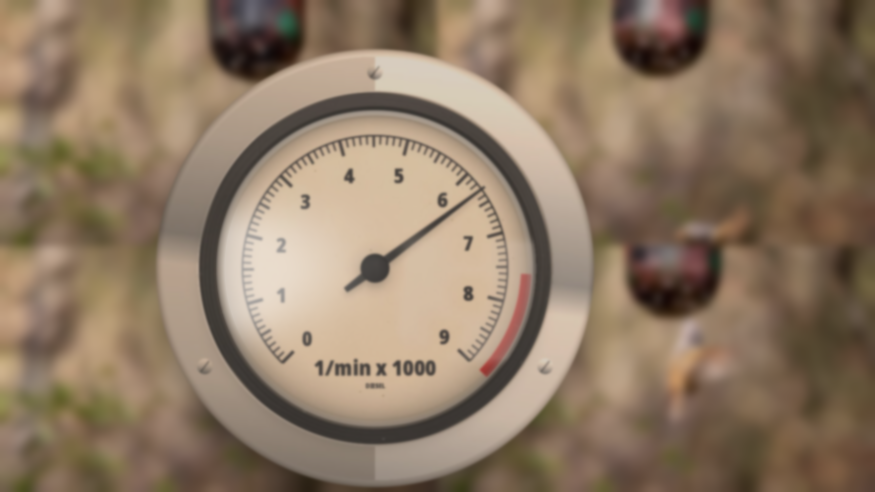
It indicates 6300 rpm
